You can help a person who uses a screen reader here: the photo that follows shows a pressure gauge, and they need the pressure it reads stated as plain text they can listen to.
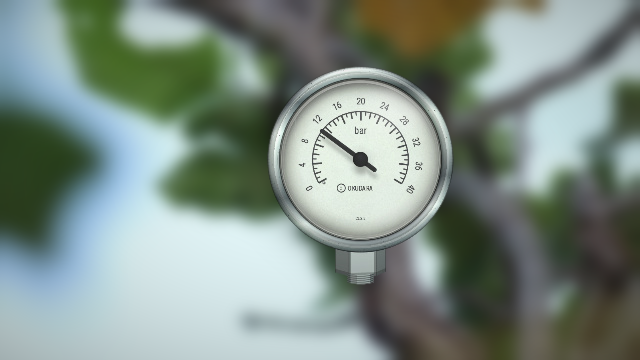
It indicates 11 bar
